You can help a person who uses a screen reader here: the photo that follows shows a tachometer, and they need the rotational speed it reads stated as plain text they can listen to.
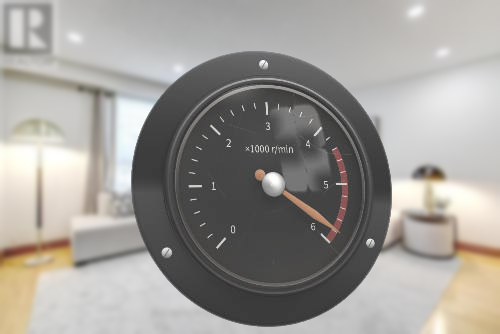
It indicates 5800 rpm
